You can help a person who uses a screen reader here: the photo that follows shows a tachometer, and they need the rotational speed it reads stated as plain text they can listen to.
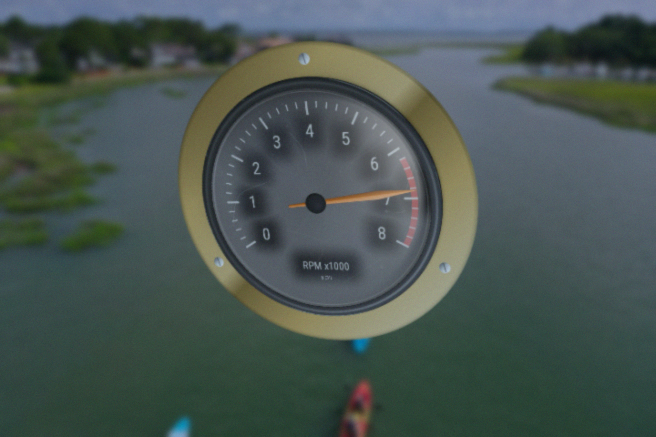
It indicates 6800 rpm
